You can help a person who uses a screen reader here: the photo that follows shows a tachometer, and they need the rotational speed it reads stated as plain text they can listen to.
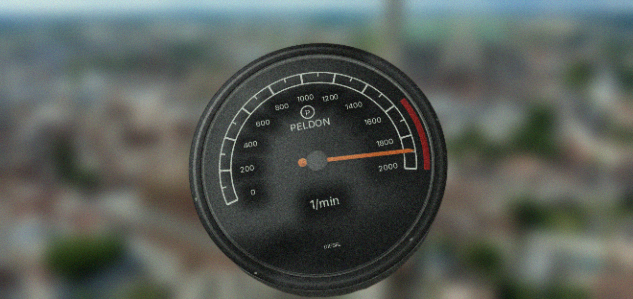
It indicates 1900 rpm
